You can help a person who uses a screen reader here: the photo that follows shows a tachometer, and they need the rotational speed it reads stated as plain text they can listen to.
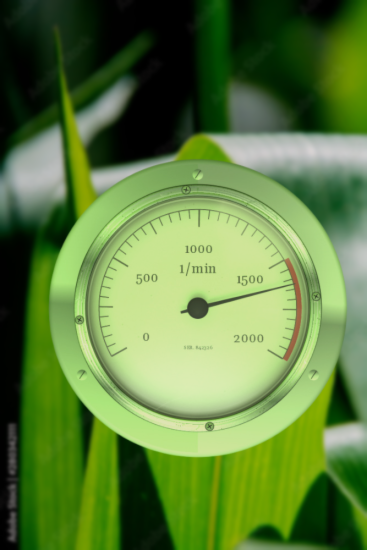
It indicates 1625 rpm
